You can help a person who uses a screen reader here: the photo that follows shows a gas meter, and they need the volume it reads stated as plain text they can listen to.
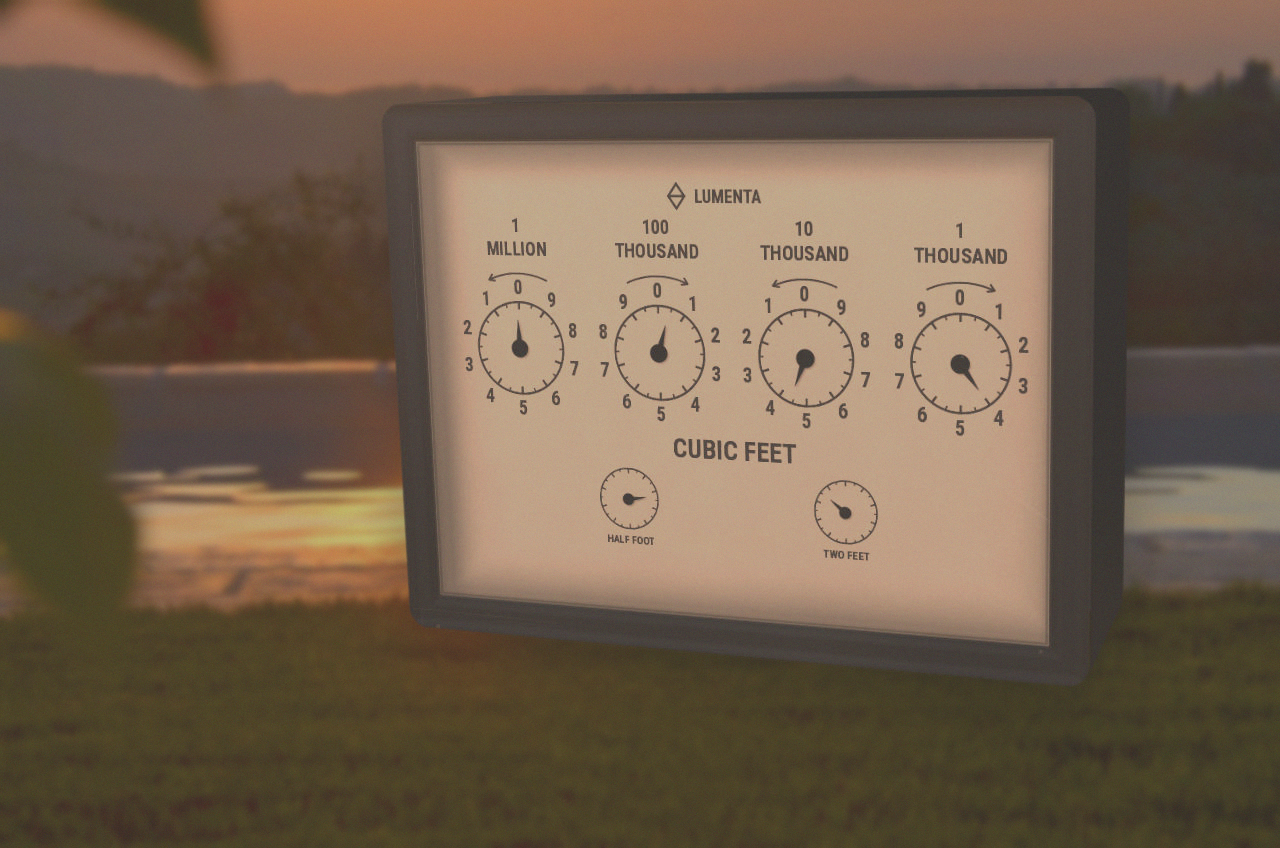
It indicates 4400 ft³
